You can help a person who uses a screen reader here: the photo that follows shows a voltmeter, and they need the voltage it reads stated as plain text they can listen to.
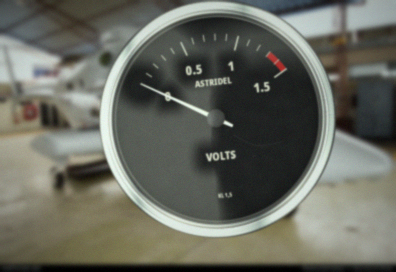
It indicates 0 V
